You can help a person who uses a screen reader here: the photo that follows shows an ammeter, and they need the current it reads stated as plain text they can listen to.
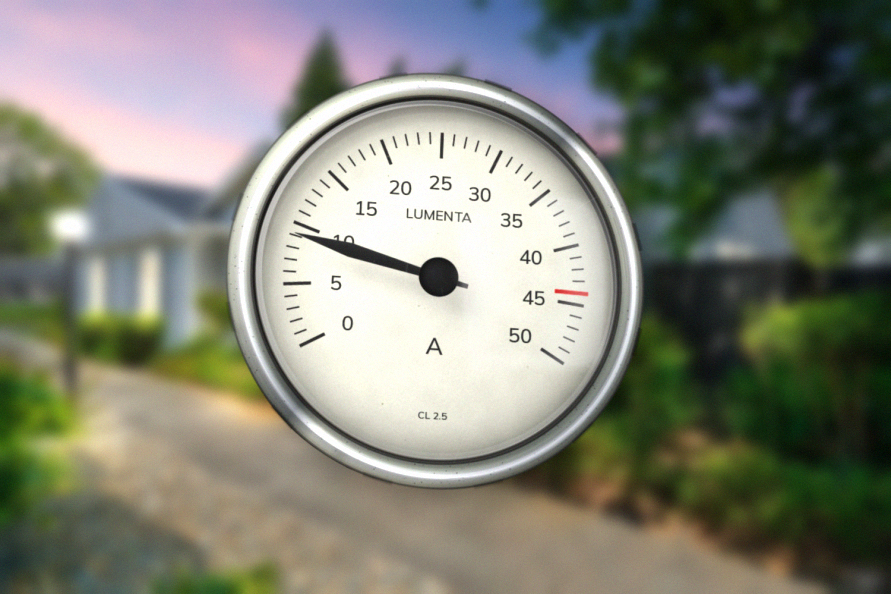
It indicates 9 A
